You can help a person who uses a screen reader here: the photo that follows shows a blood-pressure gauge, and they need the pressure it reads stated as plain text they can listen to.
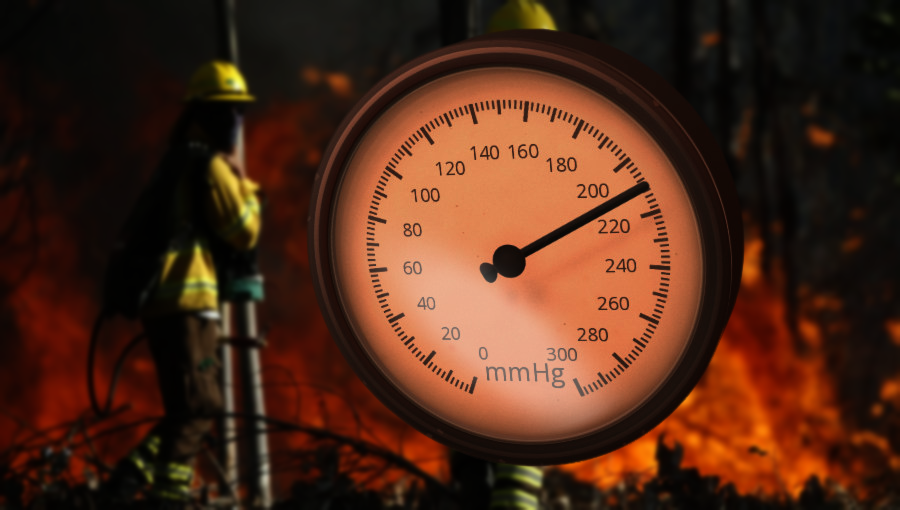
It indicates 210 mmHg
